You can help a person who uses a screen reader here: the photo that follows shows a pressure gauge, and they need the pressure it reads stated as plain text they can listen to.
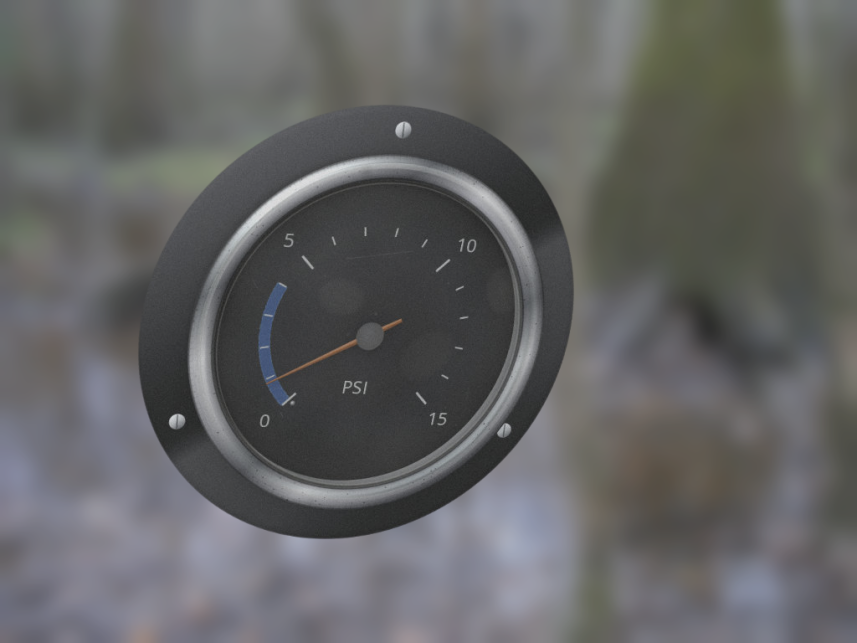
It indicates 1 psi
